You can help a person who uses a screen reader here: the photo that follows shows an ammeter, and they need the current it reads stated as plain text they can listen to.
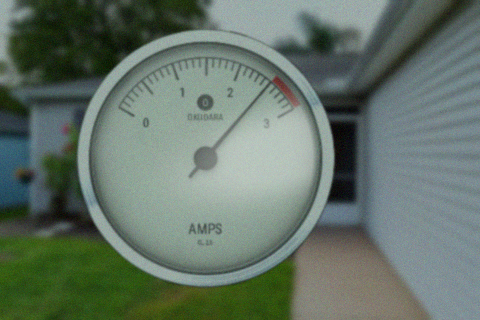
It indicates 2.5 A
